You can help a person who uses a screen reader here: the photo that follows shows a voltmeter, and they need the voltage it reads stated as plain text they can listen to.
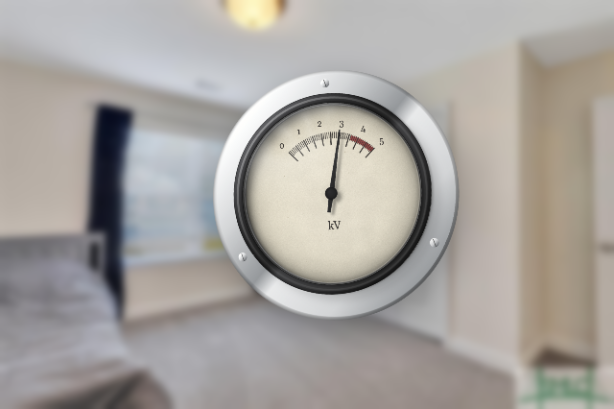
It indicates 3 kV
